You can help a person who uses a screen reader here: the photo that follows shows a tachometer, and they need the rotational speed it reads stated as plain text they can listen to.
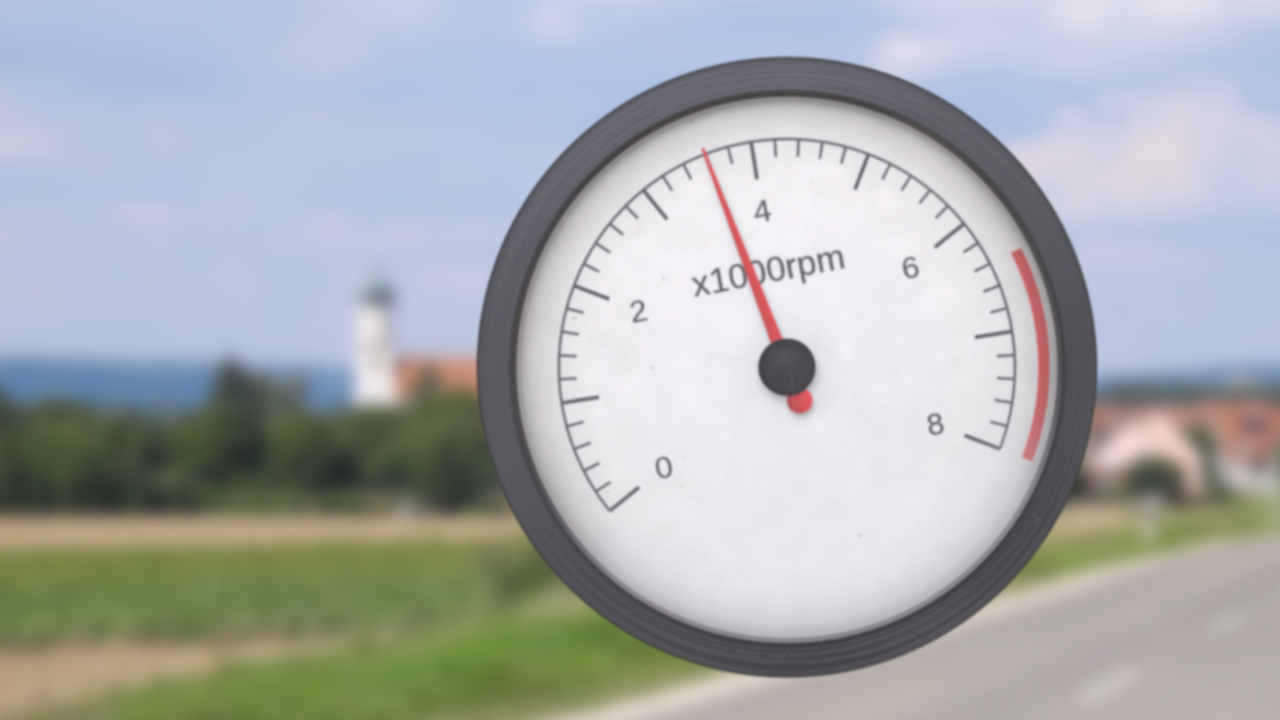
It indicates 3600 rpm
